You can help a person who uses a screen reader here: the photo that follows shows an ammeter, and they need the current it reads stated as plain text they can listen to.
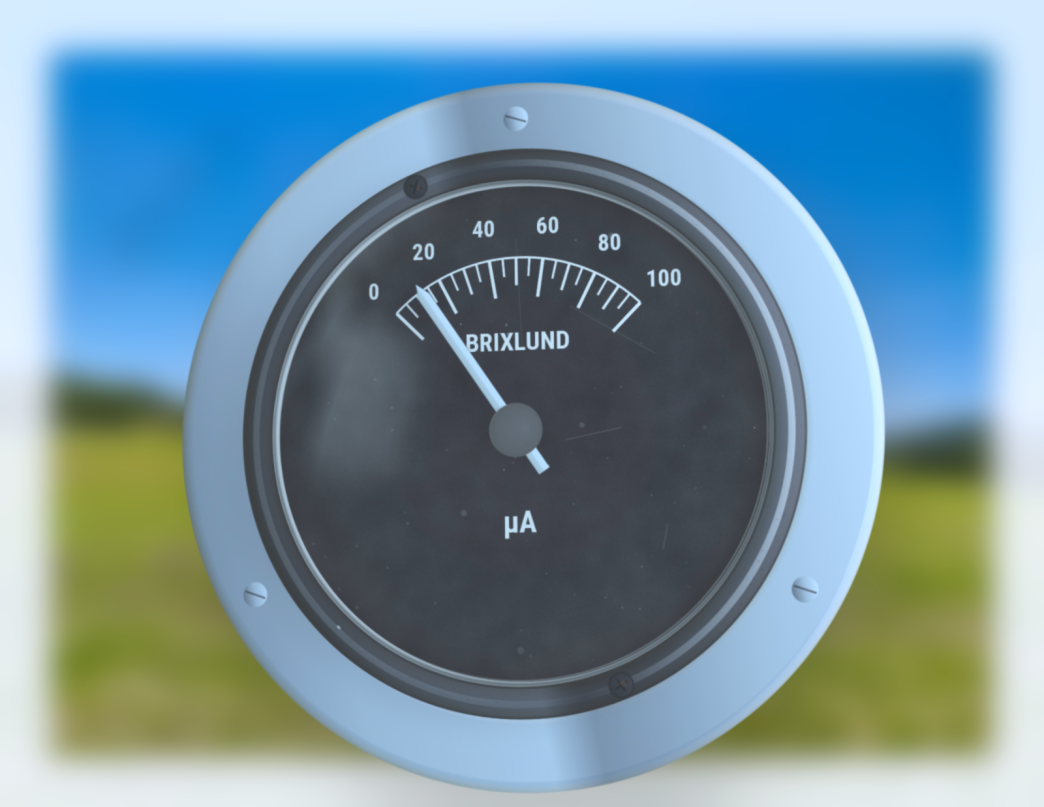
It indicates 12.5 µA
